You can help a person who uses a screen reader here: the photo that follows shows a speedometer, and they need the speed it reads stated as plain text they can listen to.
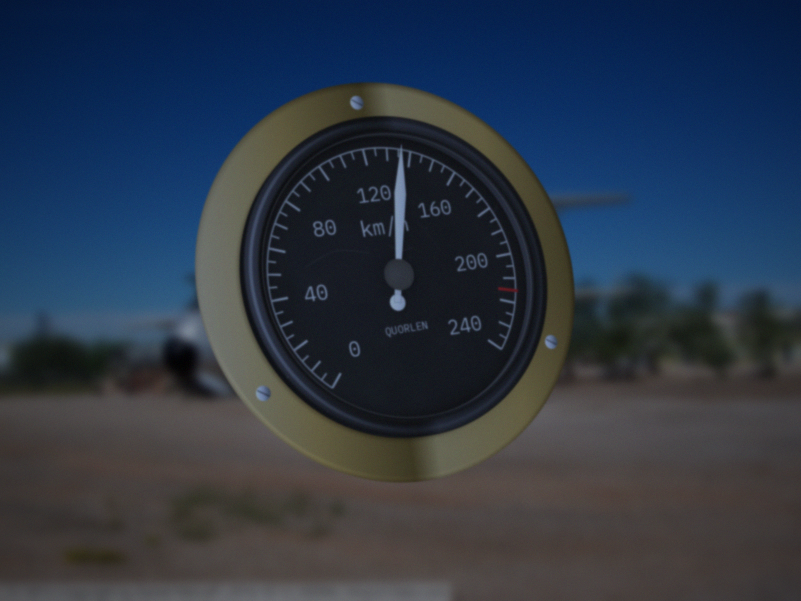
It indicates 135 km/h
